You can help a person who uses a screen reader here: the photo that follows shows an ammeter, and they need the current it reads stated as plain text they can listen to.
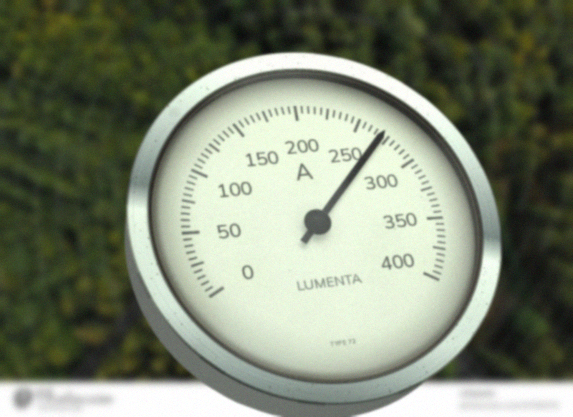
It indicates 270 A
